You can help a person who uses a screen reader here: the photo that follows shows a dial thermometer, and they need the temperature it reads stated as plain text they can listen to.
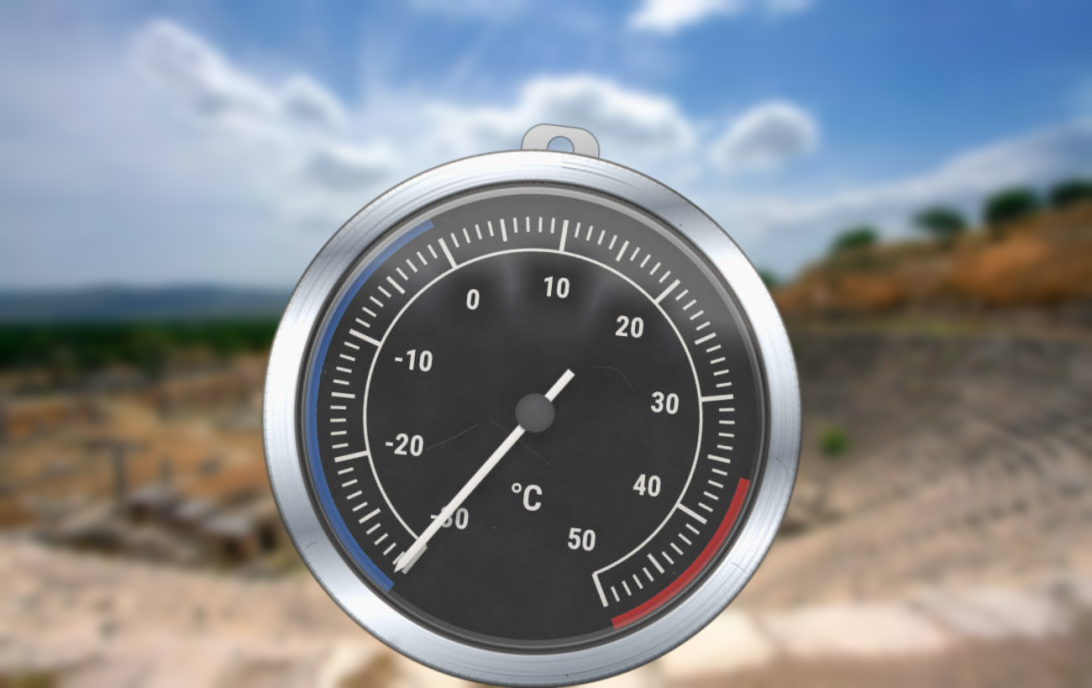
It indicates -29.5 °C
